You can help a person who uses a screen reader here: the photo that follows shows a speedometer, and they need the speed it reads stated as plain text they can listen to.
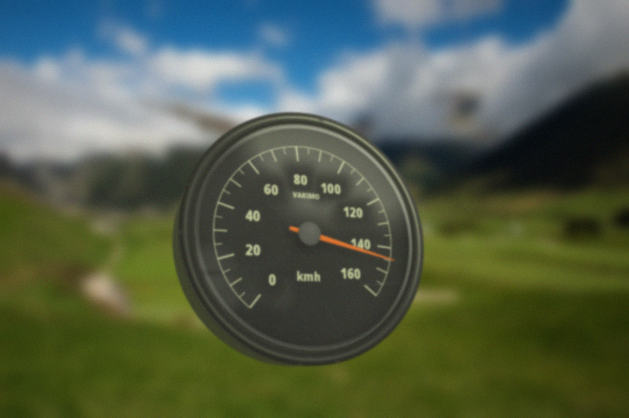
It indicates 145 km/h
